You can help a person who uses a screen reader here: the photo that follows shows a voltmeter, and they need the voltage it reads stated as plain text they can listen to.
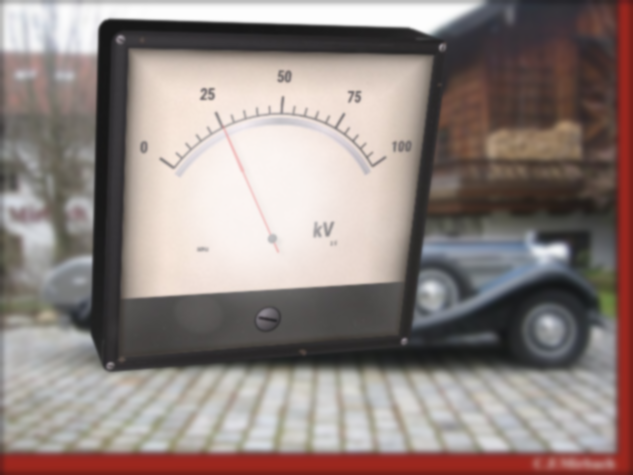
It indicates 25 kV
